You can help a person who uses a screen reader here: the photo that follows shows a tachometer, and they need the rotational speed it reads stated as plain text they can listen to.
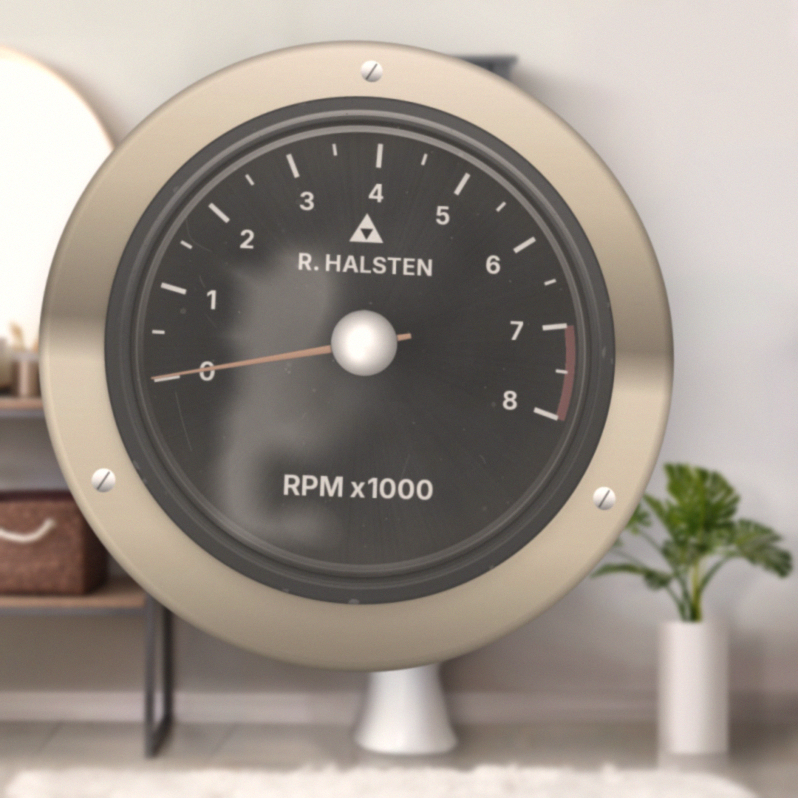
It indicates 0 rpm
